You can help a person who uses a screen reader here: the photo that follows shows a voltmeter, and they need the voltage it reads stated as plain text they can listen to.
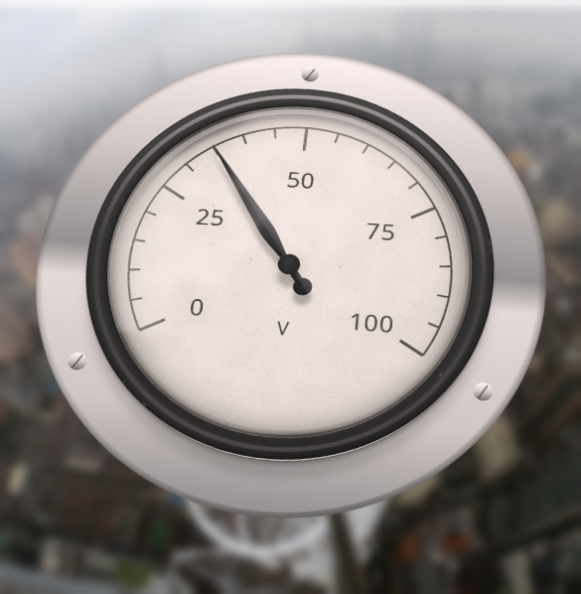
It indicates 35 V
